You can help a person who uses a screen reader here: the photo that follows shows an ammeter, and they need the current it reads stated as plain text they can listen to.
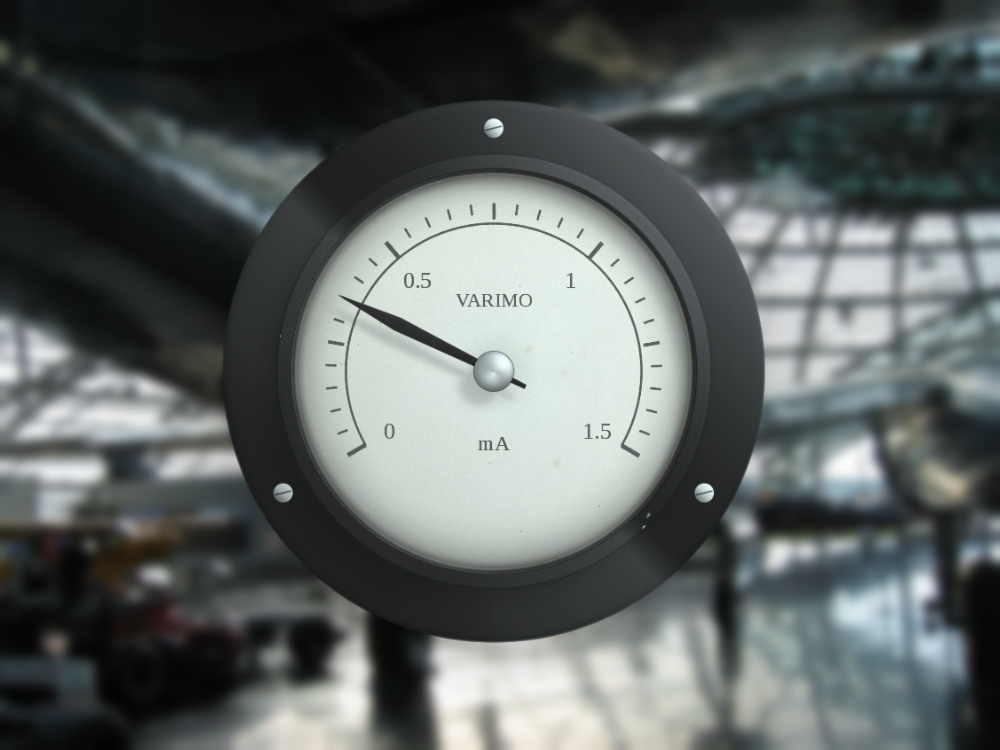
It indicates 0.35 mA
